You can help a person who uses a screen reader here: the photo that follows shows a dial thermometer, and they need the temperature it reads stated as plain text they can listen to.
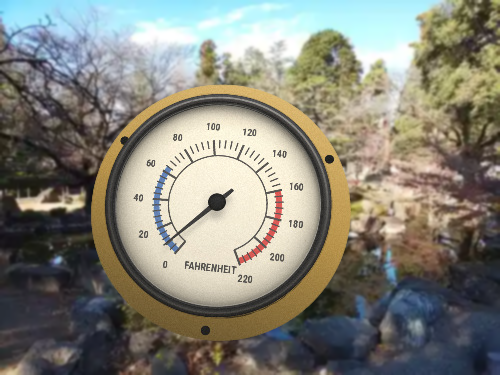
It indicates 8 °F
